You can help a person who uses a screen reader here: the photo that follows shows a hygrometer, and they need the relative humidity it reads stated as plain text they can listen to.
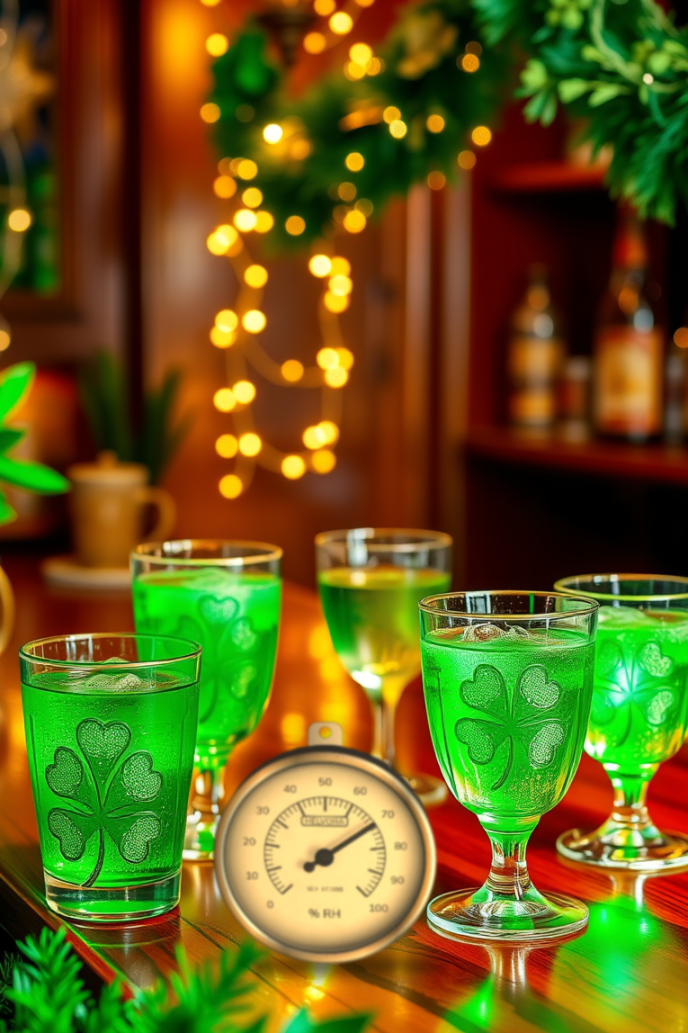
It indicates 70 %
